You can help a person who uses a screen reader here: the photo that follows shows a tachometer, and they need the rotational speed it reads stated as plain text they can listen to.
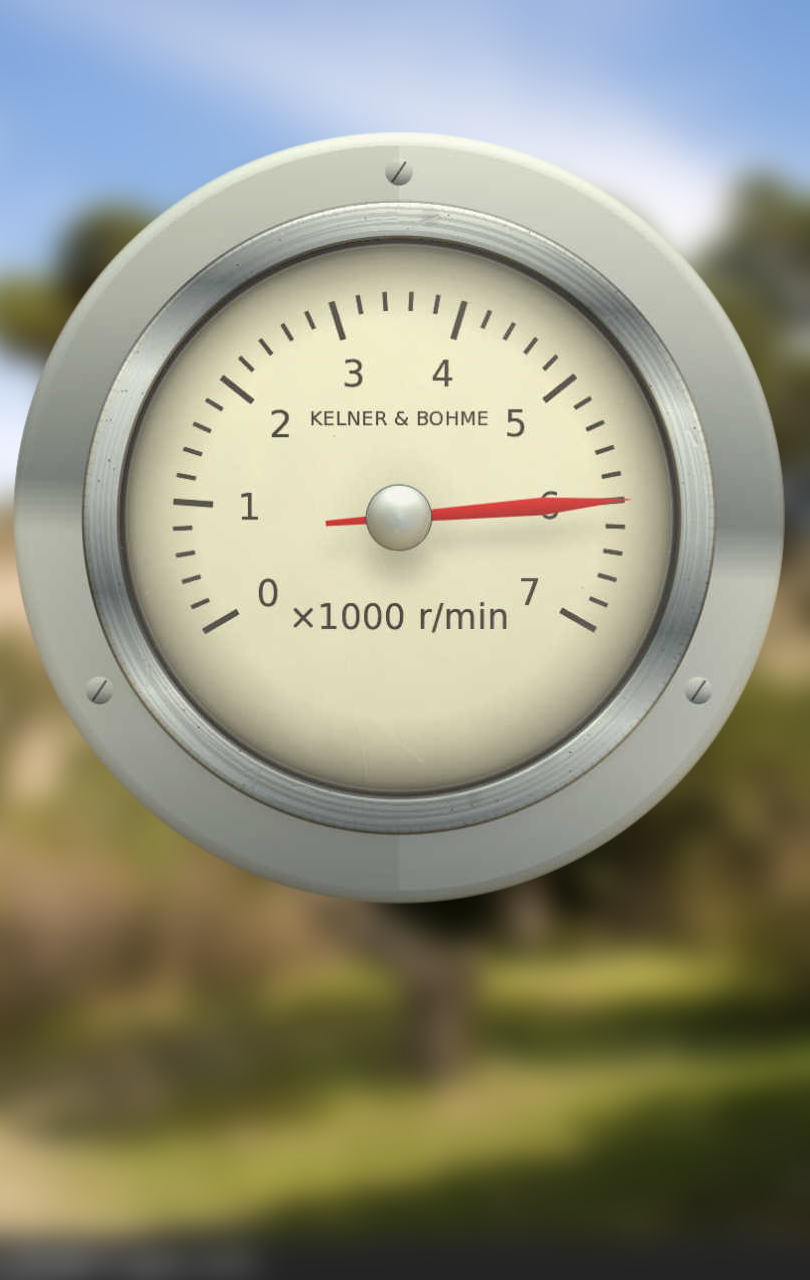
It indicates 6000 rpm
